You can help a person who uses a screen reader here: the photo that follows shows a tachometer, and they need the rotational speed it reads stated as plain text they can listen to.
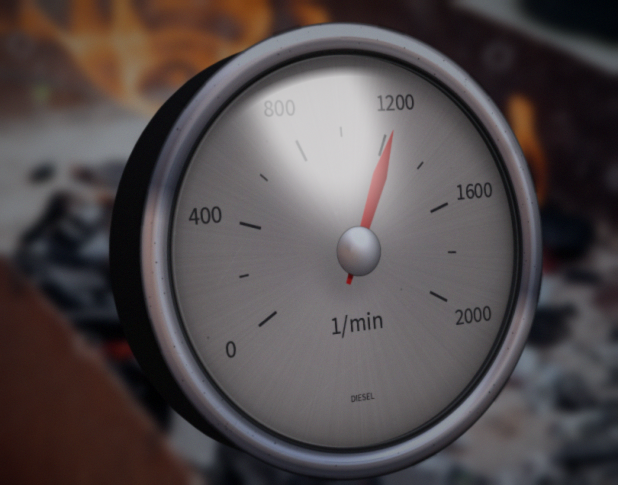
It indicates 1200 rpm
